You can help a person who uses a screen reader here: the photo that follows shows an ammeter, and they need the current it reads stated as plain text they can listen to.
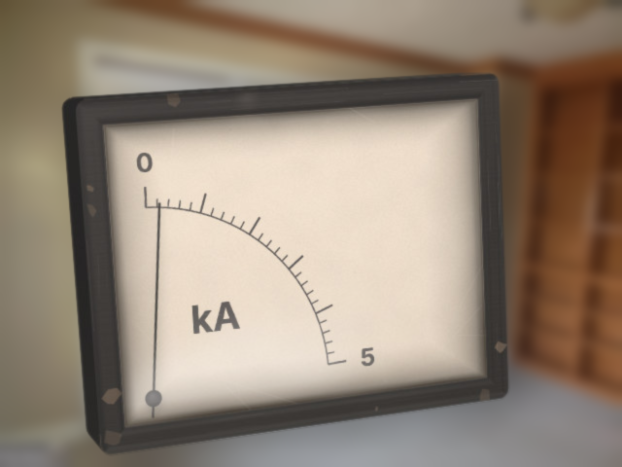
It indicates 0.2 kA
